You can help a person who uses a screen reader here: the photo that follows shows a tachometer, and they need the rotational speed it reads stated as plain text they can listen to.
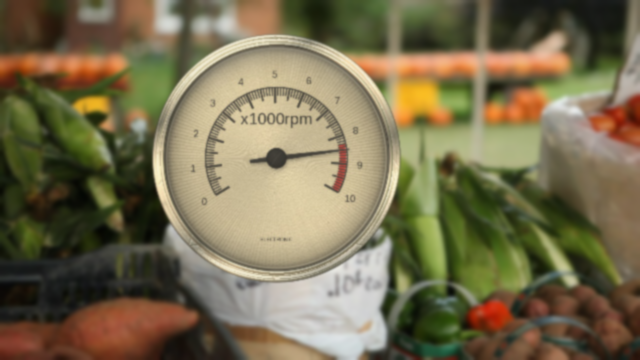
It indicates 8500 rpm
